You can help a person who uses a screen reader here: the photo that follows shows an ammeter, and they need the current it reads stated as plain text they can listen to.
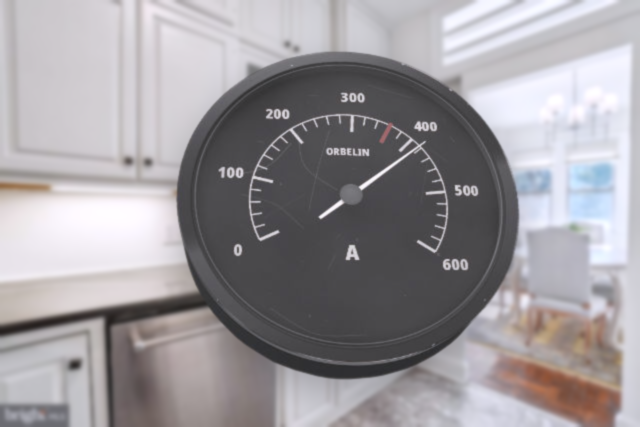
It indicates 420 A
